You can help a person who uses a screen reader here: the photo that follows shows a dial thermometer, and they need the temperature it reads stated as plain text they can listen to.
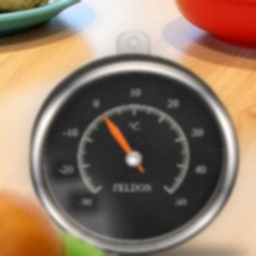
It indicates 0 °C
